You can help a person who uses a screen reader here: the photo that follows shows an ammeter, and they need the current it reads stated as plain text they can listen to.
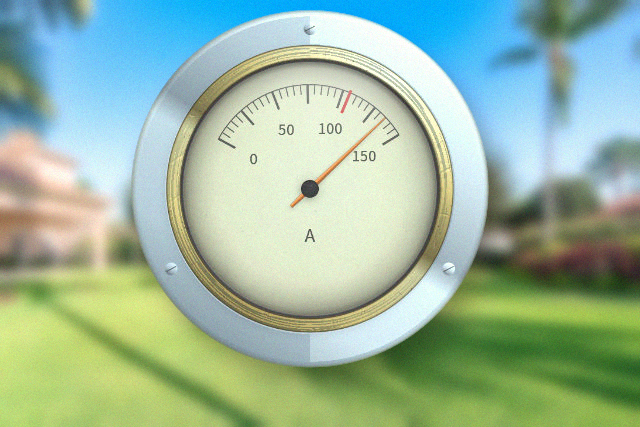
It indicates 135 A
